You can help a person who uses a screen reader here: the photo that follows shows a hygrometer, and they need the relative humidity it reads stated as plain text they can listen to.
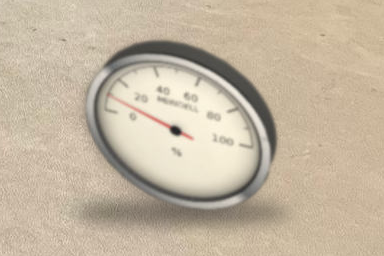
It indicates 10 %
